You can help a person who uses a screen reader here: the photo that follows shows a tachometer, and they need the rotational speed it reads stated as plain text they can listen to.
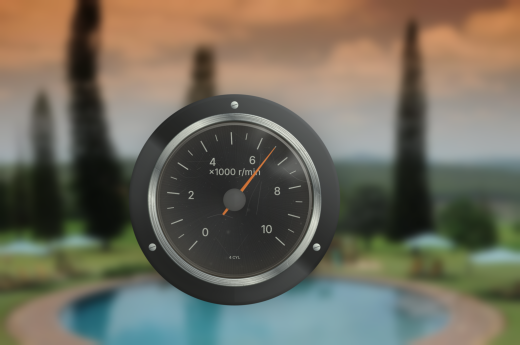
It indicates 6500 rpm
